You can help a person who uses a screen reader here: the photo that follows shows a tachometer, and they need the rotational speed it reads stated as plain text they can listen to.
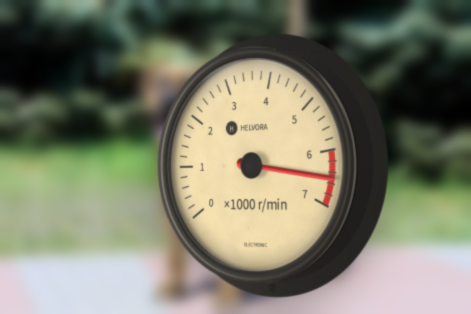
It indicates 6500 rpm
